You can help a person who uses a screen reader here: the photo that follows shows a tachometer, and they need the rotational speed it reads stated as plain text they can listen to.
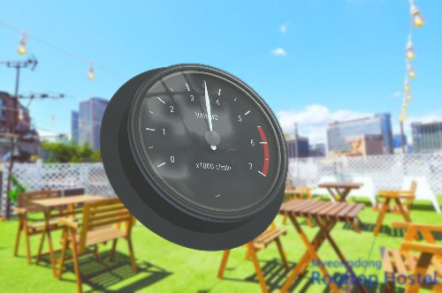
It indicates 3500 rpm
